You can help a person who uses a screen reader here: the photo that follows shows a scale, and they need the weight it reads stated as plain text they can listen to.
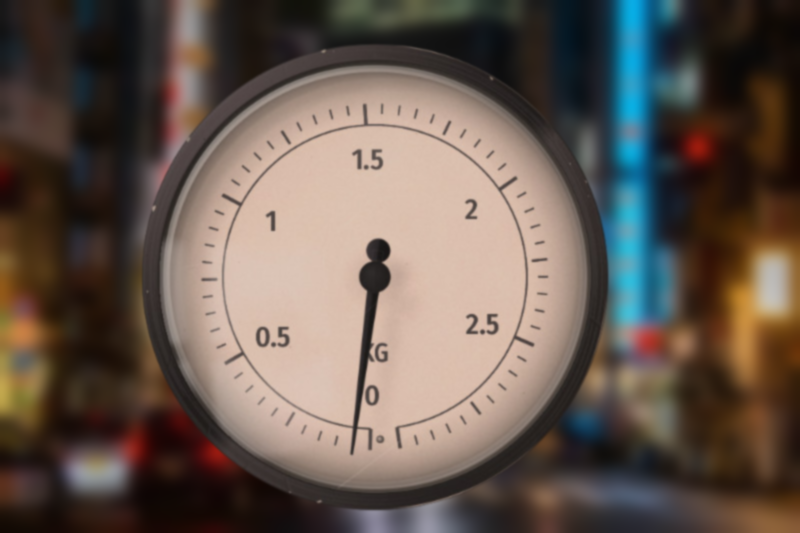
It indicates 0.05 kg
